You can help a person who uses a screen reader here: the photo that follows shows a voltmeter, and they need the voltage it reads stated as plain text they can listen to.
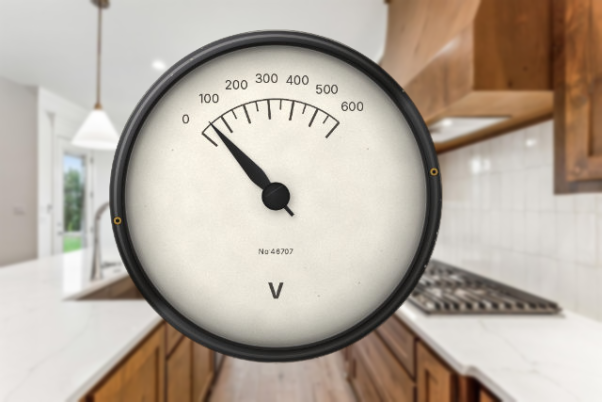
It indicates 50 V
